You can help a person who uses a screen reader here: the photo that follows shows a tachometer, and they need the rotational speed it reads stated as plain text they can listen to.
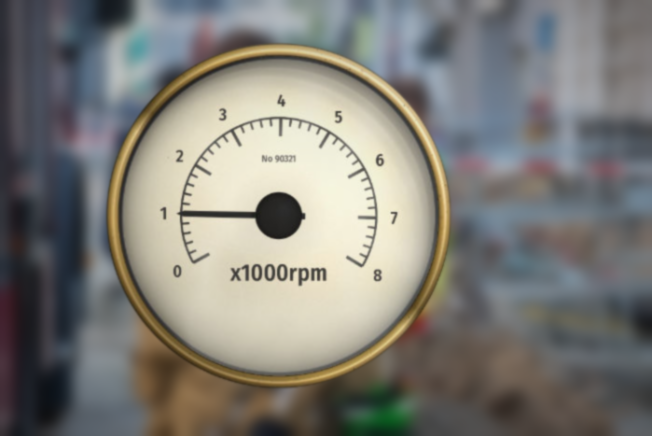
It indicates 1000 rpm
